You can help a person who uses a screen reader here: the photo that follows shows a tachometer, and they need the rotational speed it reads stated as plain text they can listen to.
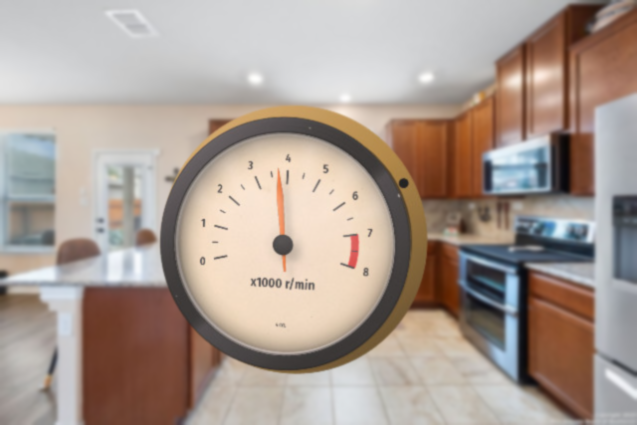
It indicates 3750 rpm
